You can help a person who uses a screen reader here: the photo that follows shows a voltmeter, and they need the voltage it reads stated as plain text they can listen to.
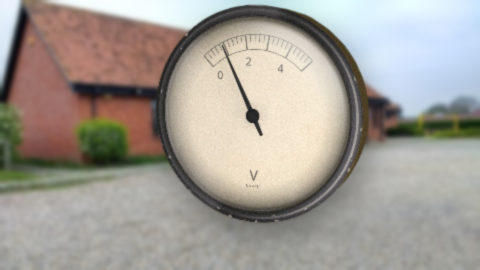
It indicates 1 V
